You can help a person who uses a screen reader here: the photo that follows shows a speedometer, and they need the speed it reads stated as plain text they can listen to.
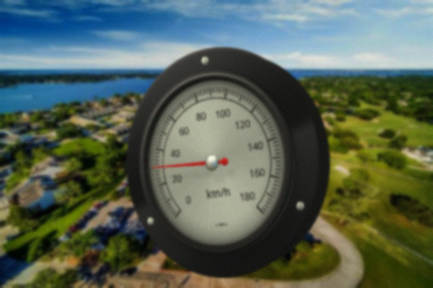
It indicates 30 km/h
